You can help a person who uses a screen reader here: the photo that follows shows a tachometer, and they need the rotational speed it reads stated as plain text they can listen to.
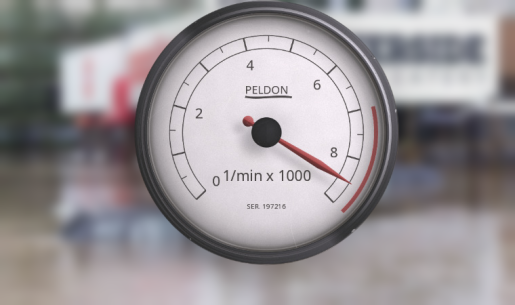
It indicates 8500 rpm
